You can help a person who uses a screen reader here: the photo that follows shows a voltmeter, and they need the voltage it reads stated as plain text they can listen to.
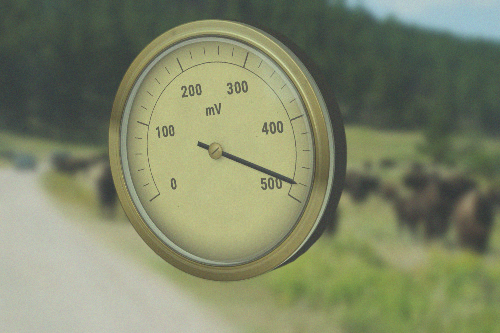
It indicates 480 mV
